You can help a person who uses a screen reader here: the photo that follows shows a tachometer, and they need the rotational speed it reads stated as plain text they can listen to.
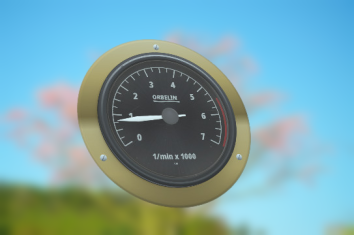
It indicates 750 rpm
